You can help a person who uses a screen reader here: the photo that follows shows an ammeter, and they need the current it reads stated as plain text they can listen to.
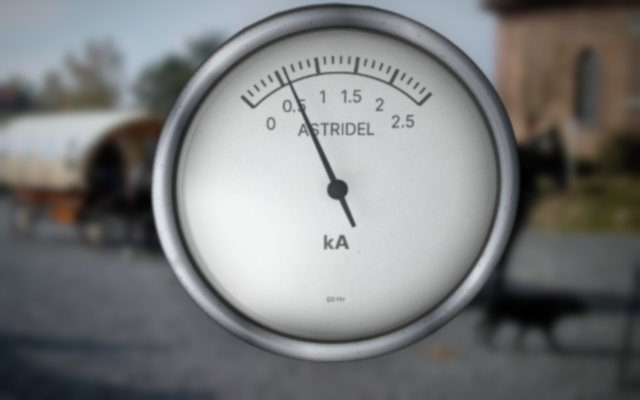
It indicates 0.6 kA
